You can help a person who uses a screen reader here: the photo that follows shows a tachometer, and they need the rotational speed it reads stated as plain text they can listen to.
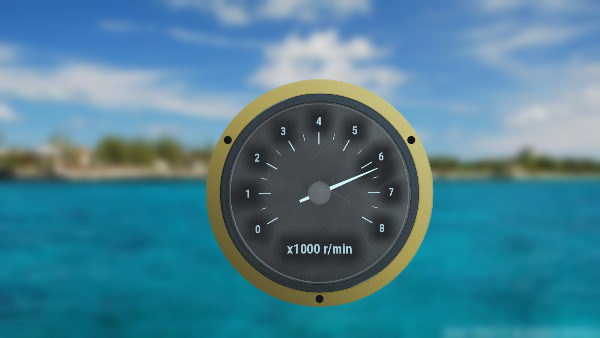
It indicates 6250 rpm
